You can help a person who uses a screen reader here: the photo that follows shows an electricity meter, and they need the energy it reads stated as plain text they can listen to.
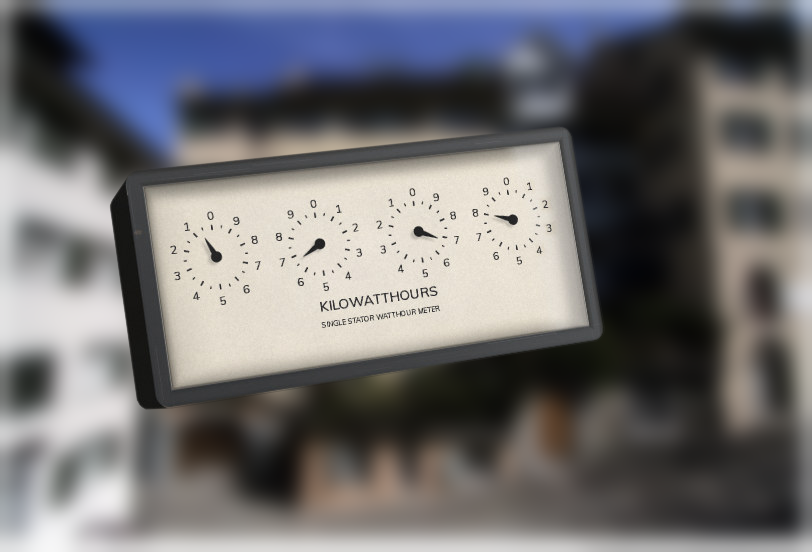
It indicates 668 kWh
